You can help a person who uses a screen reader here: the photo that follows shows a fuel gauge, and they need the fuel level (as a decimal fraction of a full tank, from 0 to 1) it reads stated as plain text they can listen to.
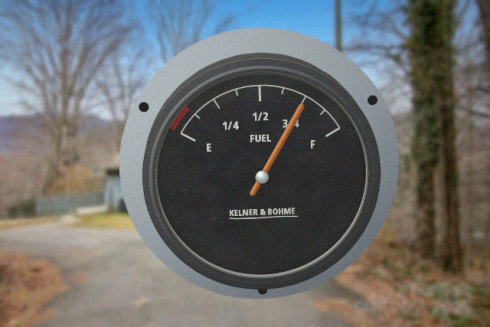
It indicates 0.75
